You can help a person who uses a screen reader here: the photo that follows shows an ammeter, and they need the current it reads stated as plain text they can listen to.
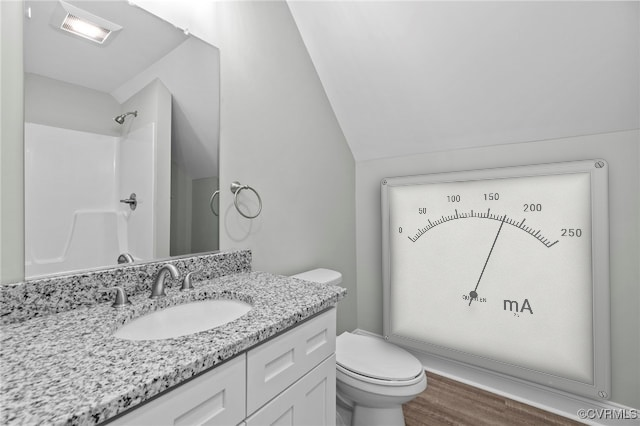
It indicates 175 mA
